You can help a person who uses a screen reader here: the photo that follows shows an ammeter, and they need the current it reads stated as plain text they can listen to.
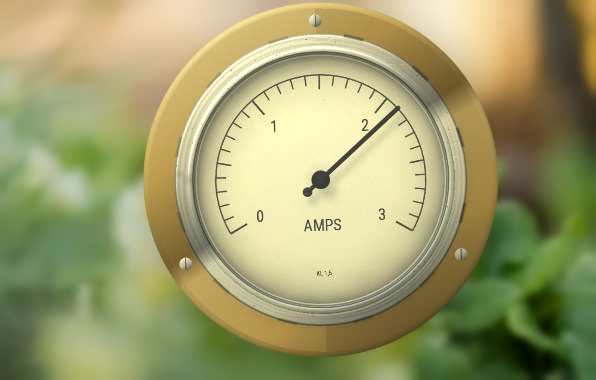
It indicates 2.1 A
